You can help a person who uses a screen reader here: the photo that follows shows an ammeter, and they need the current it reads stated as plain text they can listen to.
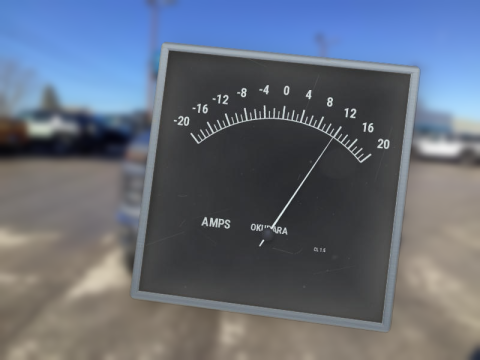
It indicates 12 A
